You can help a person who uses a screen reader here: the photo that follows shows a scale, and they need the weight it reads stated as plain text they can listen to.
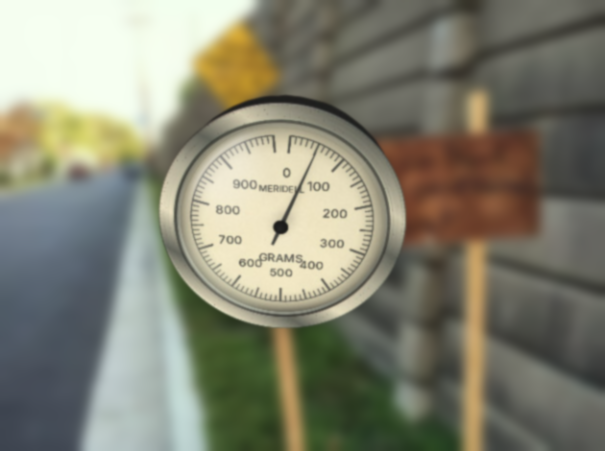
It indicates 50 g
